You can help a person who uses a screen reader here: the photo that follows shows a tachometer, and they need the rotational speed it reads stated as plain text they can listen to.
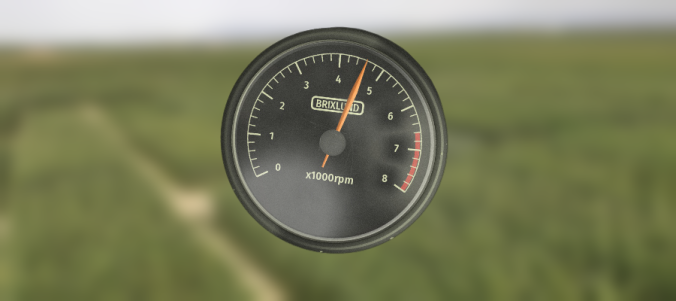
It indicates 4600 rpm
